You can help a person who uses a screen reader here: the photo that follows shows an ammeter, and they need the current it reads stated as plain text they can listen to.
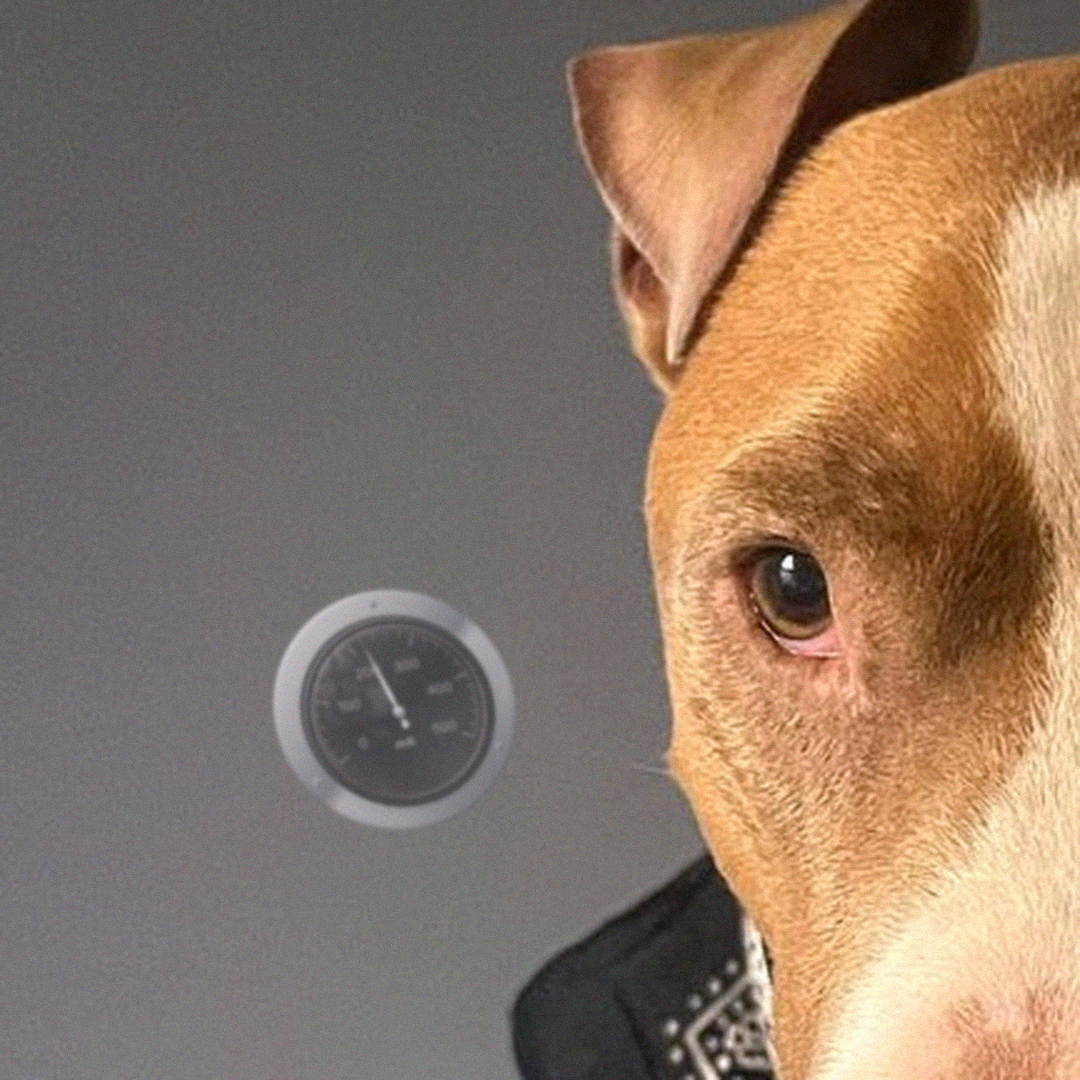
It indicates 220 mA
